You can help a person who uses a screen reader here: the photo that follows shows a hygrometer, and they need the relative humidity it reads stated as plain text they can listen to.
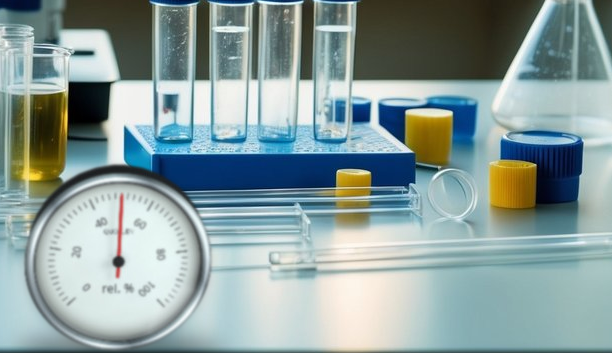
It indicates 50 %
